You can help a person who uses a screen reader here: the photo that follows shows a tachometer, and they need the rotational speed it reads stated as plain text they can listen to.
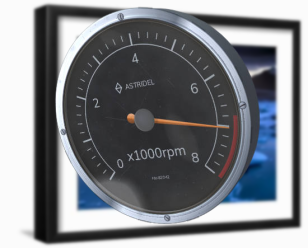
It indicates 7000 rpm
